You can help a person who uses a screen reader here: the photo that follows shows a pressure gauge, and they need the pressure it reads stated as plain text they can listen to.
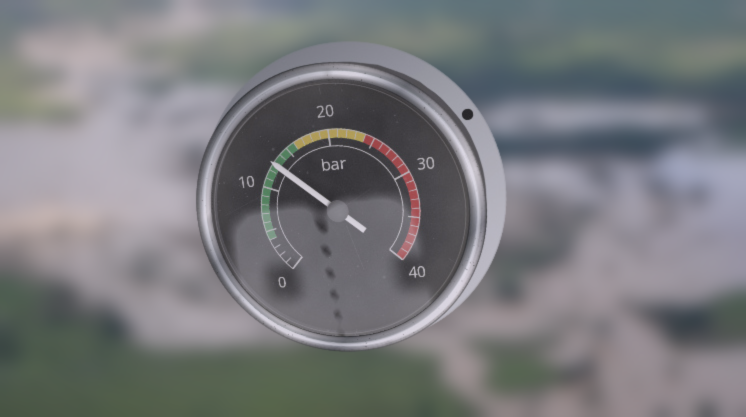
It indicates 13 bar
